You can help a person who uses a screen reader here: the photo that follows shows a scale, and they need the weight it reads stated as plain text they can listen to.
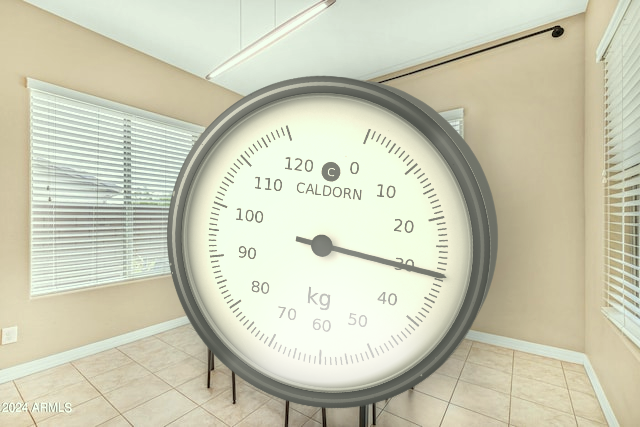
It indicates 30 kg
